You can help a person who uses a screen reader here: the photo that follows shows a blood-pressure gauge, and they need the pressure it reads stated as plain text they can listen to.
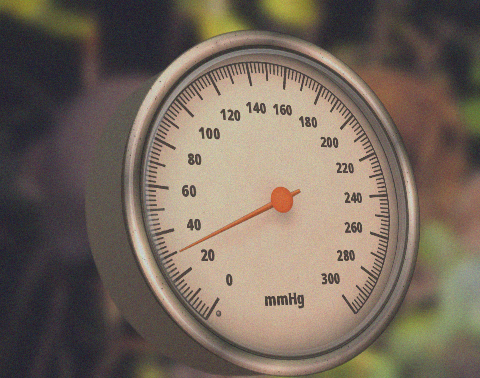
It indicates 30 mmHg
